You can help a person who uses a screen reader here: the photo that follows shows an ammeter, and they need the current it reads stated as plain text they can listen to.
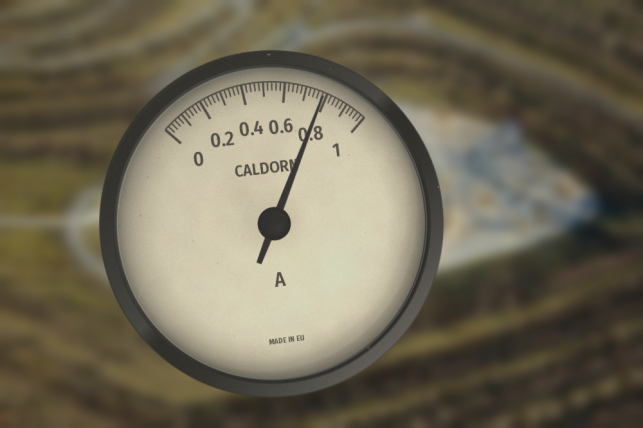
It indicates 0.78 A
